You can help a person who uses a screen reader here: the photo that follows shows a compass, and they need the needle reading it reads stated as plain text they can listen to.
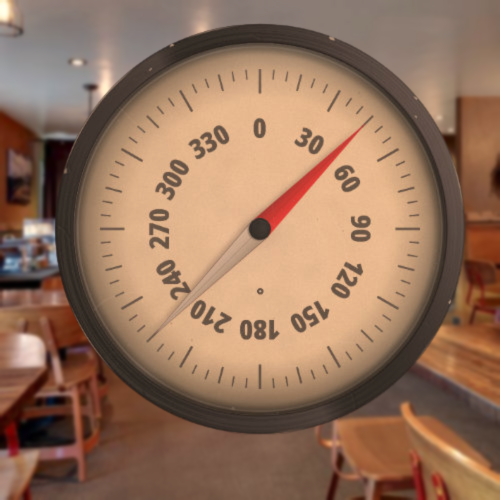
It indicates 45 °
